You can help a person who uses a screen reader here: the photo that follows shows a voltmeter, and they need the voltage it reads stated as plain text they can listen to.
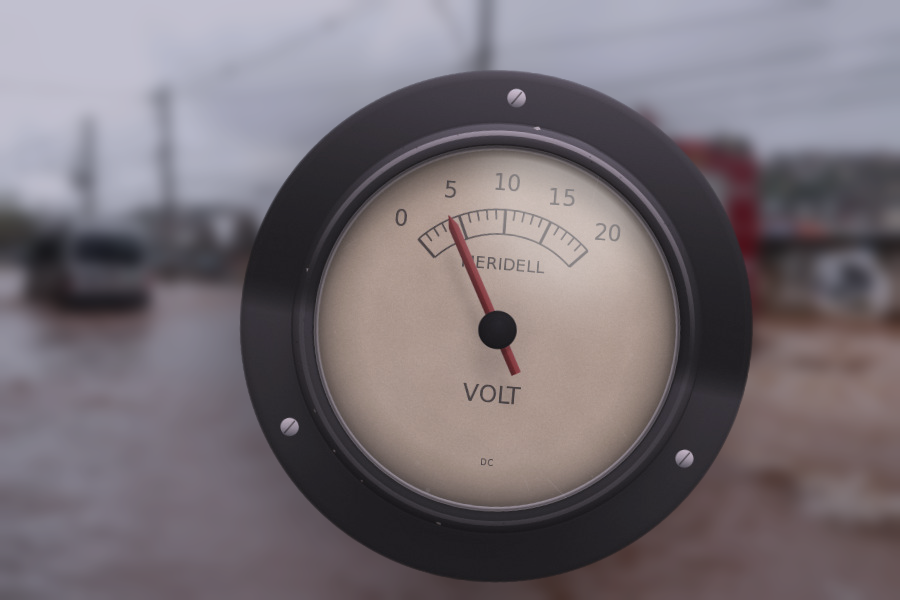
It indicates 4 V
